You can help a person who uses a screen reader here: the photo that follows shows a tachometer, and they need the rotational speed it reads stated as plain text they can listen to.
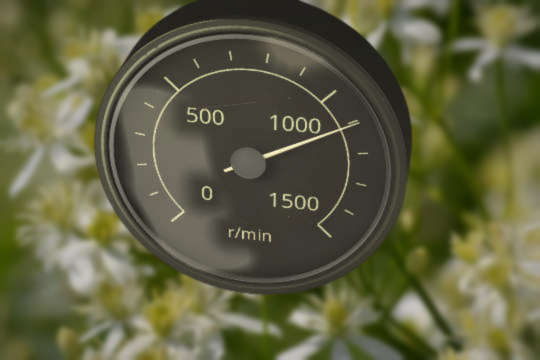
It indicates 1100 rpm
